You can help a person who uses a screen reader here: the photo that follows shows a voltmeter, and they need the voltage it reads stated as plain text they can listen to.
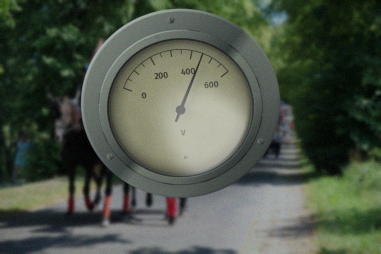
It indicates 450 V
